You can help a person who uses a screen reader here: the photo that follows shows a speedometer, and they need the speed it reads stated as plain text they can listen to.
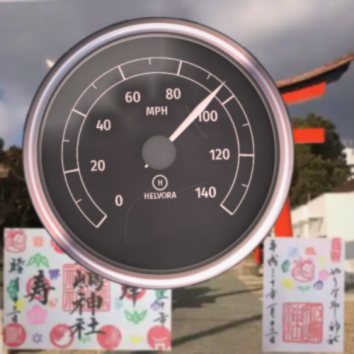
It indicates 95 mph
